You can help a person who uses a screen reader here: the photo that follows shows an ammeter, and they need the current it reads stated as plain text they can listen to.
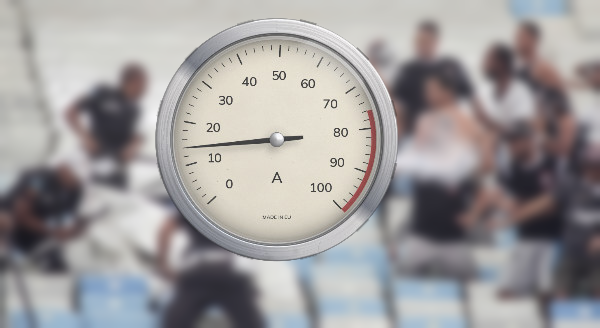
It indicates 14 A
